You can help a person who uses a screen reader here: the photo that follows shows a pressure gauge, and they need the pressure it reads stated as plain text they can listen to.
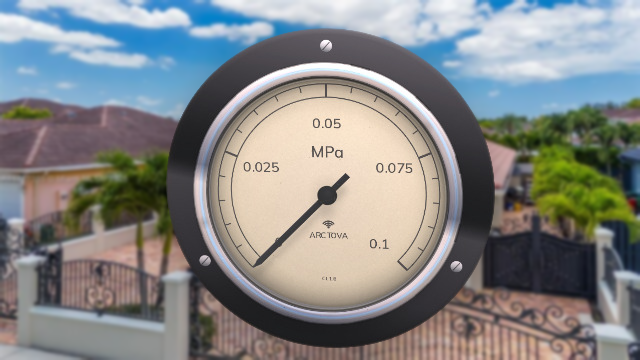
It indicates 0 MPa
